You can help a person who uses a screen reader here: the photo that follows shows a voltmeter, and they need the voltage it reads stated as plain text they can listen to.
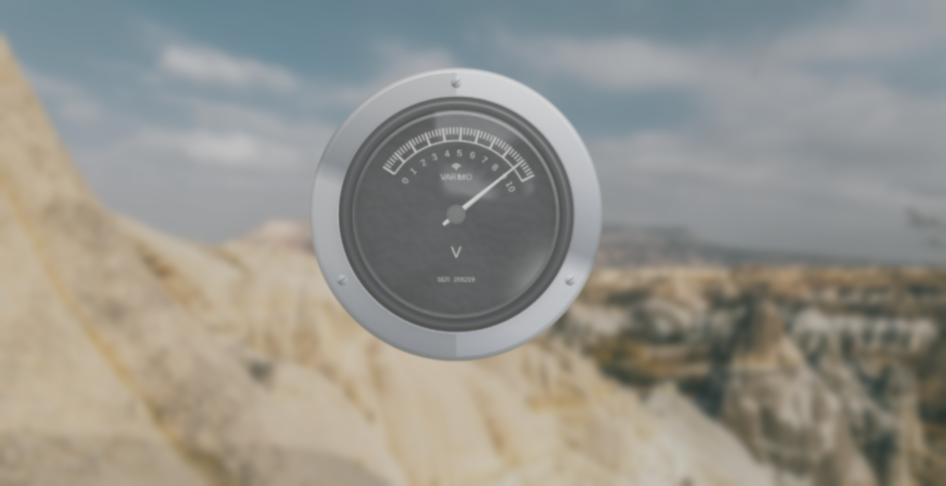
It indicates 9 V
